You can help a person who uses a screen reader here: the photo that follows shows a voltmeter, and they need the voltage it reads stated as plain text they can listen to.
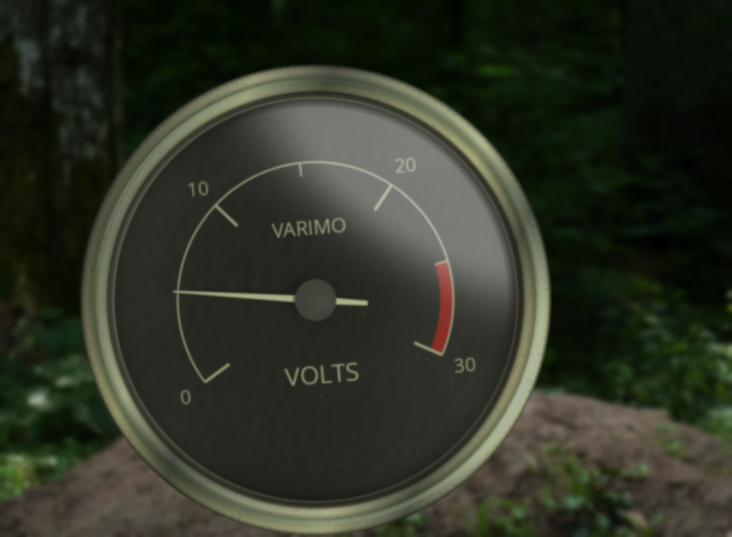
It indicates 5 V
